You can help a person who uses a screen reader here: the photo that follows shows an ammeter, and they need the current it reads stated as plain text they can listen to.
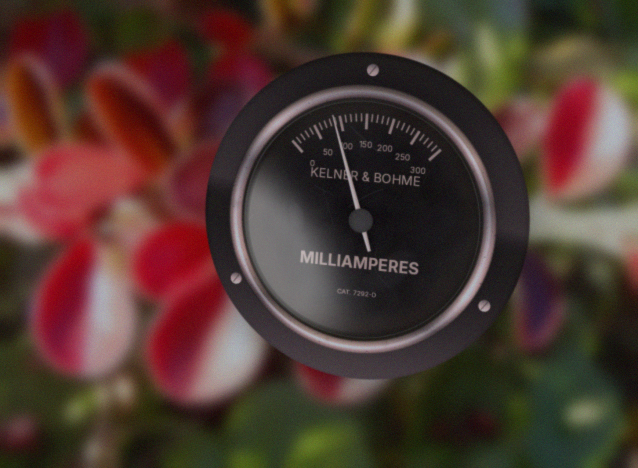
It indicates 90 mA
